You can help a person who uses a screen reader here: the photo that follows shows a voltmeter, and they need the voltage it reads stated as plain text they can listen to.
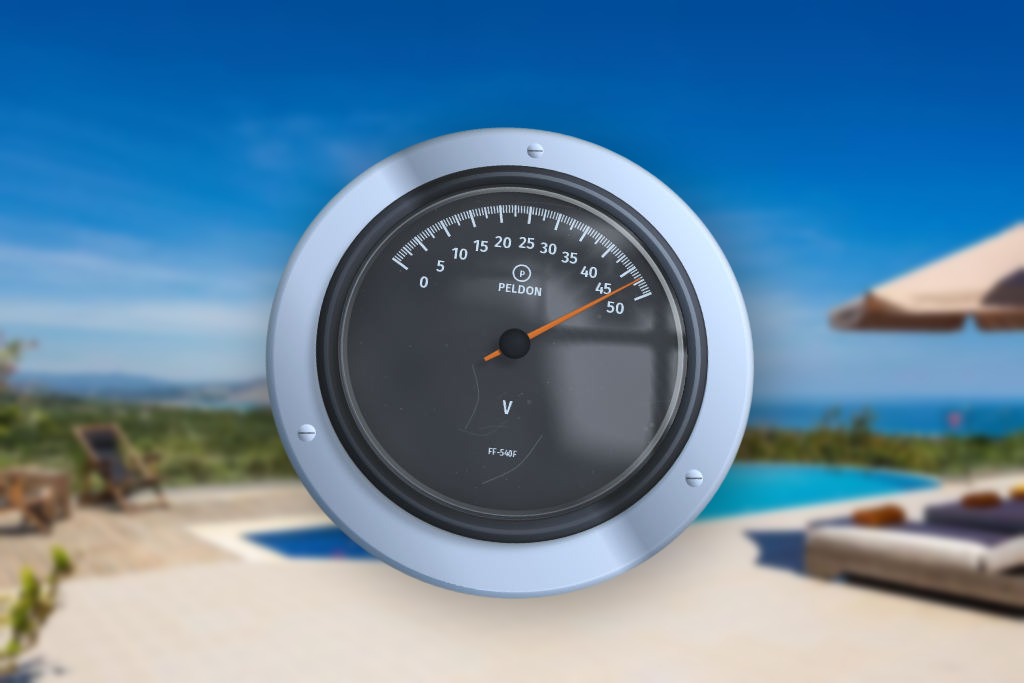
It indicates 47.5 V
